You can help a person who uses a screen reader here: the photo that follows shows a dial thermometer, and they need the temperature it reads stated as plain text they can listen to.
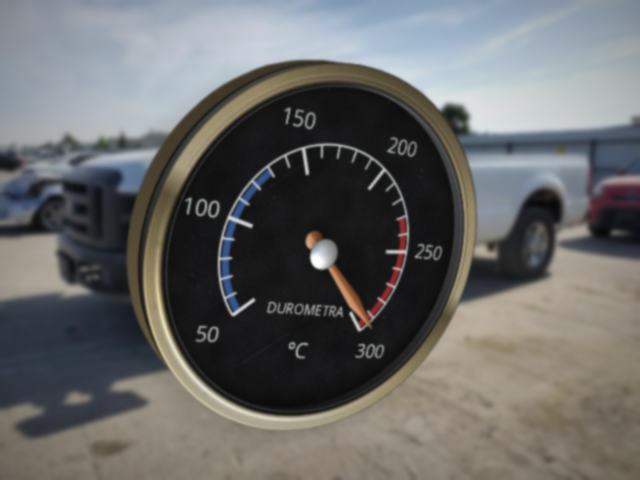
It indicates 295 °C
